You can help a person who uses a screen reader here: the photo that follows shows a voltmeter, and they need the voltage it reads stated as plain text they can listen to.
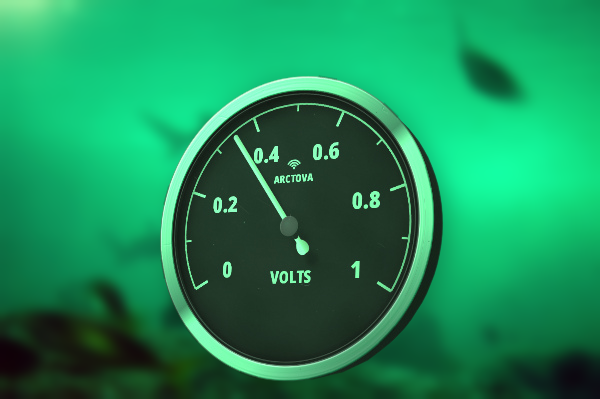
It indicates 0.35 V
